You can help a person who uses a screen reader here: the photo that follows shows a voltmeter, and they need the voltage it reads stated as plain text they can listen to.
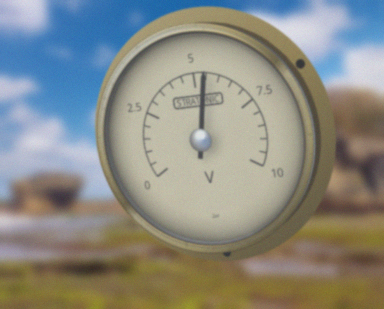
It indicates 5.5 V
